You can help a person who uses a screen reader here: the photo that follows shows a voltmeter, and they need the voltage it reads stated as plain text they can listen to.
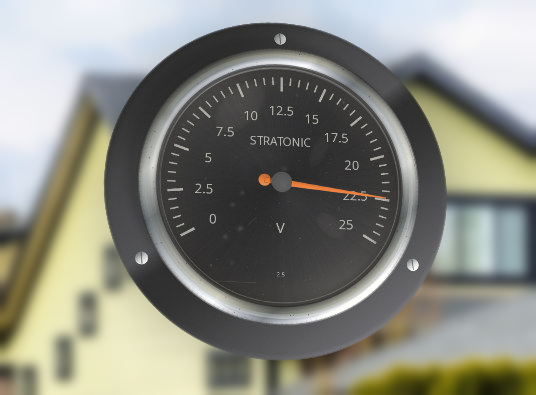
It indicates 22.5 V
